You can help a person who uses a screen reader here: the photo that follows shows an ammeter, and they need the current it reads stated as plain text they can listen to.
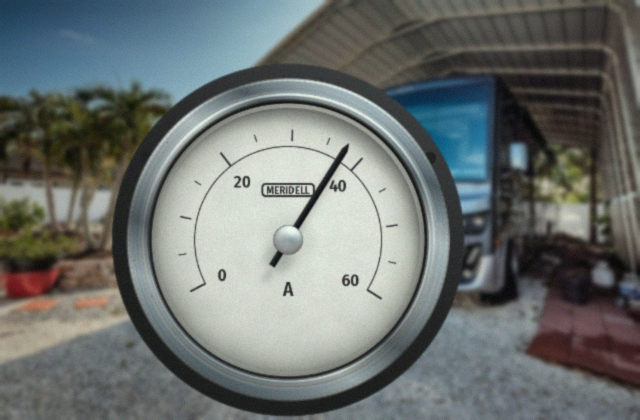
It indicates 37.5 A
